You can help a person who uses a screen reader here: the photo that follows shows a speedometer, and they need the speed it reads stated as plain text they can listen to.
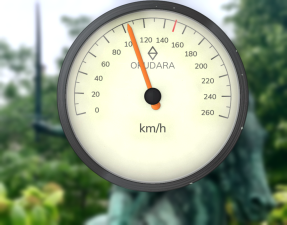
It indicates 105 km/h
